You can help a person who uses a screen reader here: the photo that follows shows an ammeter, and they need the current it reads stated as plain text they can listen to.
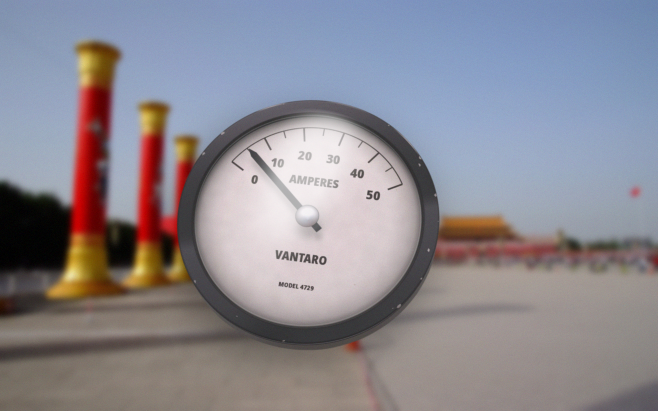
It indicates 5 A
